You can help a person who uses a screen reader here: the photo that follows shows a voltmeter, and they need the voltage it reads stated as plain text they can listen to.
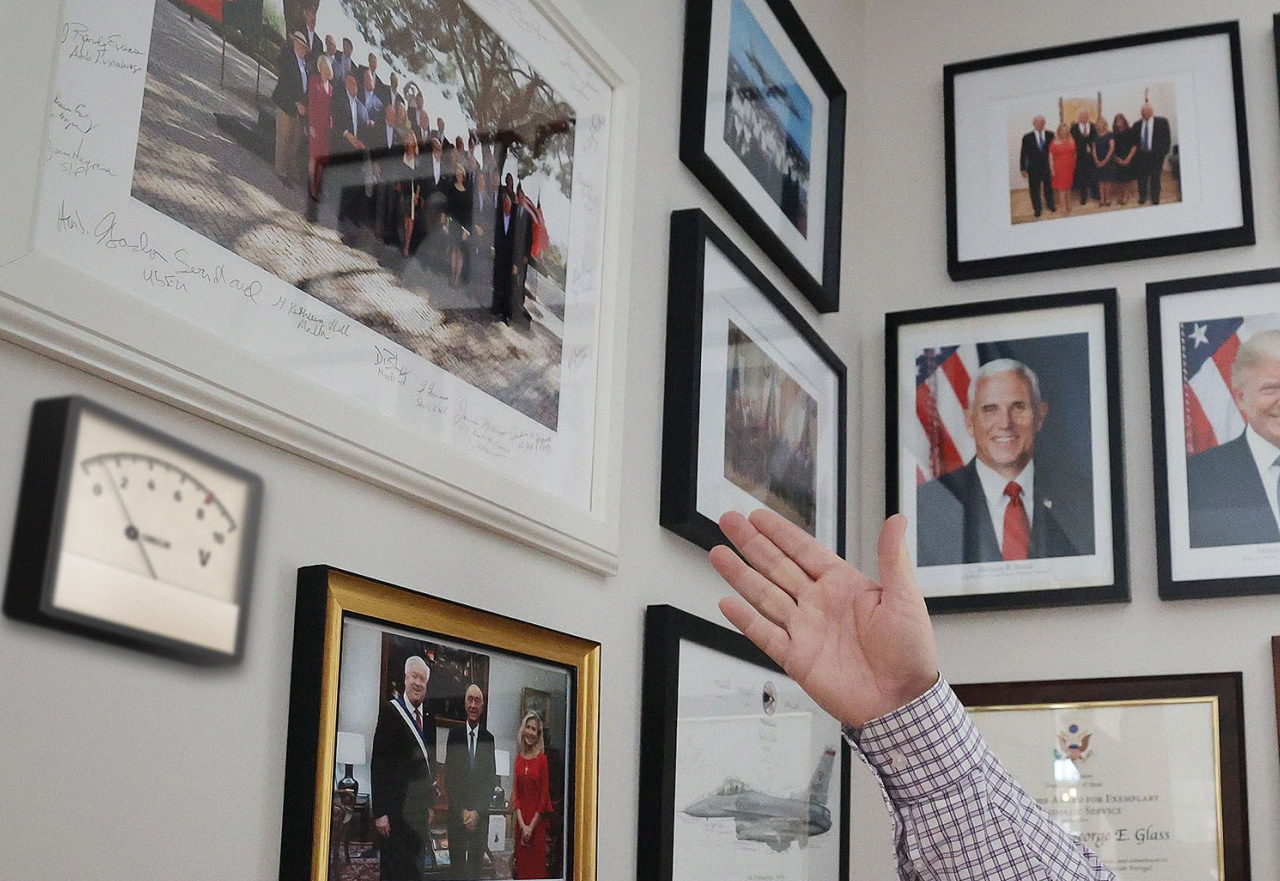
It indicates 1 V
